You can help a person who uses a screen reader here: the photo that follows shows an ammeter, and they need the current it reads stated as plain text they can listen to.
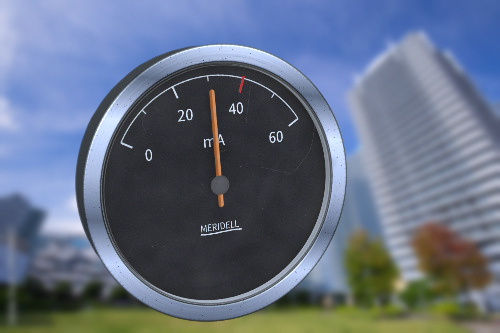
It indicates 30 mA
